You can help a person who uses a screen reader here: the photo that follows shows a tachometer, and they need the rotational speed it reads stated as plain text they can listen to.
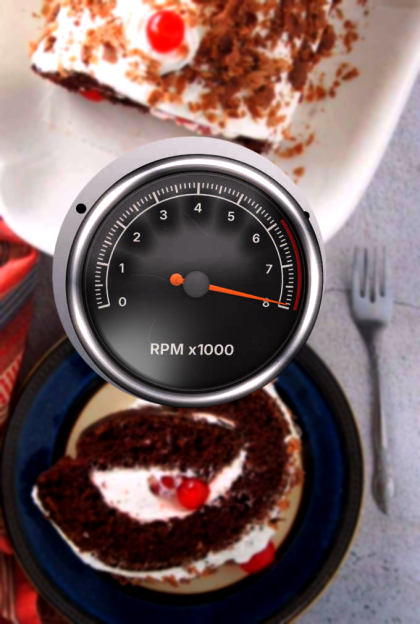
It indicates 7900 rpm
